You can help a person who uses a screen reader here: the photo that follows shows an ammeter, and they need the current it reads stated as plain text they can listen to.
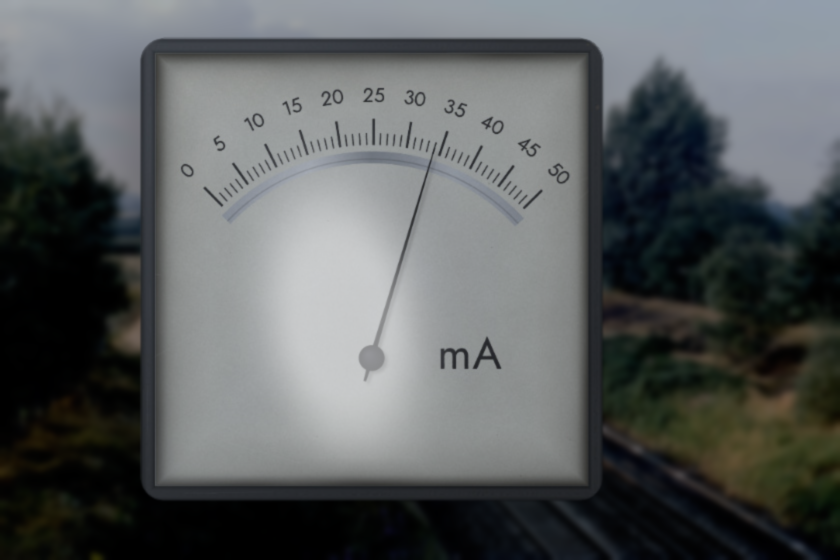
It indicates 34 mA
